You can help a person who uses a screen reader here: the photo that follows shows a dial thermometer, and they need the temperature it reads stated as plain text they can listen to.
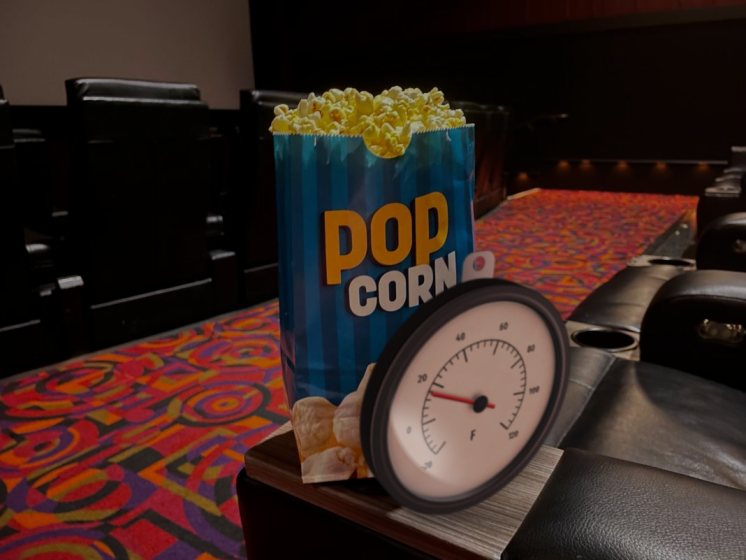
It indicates 16 °F
